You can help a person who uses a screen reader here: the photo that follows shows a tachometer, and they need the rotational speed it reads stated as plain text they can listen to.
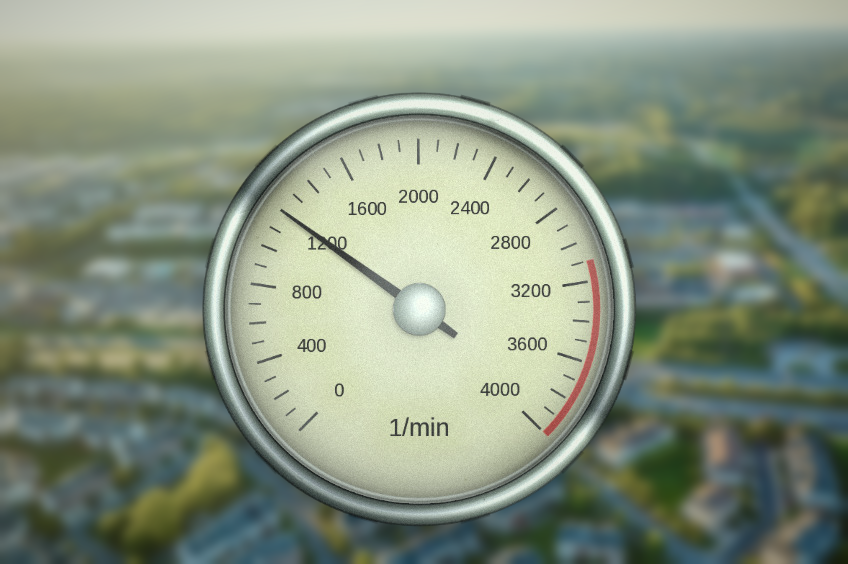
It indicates 1200 rpm
